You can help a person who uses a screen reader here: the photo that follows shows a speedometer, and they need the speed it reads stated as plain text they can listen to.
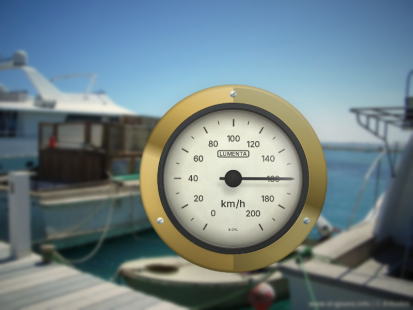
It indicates 160 km/h
